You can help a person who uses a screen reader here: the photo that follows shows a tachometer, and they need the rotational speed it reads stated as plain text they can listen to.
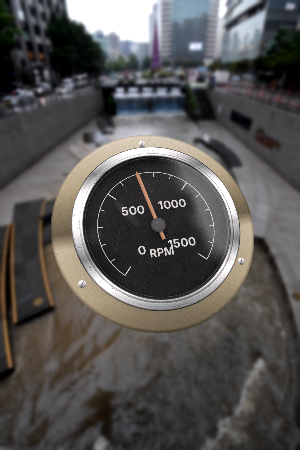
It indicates 700 rpm
